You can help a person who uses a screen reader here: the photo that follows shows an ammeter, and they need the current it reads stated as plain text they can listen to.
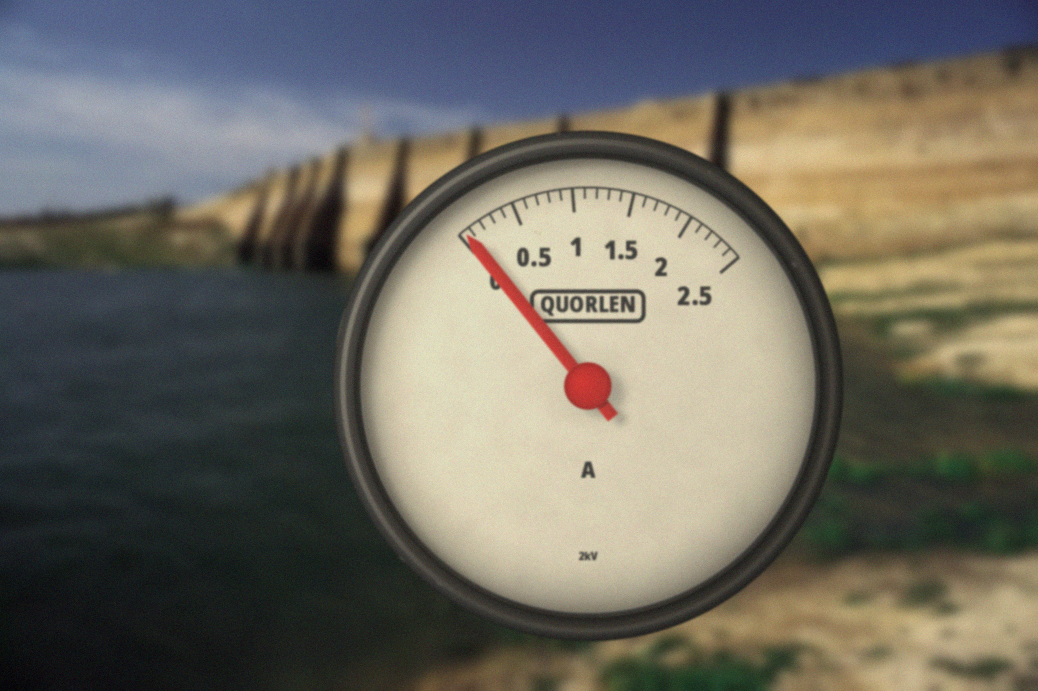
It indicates 0.05 A
